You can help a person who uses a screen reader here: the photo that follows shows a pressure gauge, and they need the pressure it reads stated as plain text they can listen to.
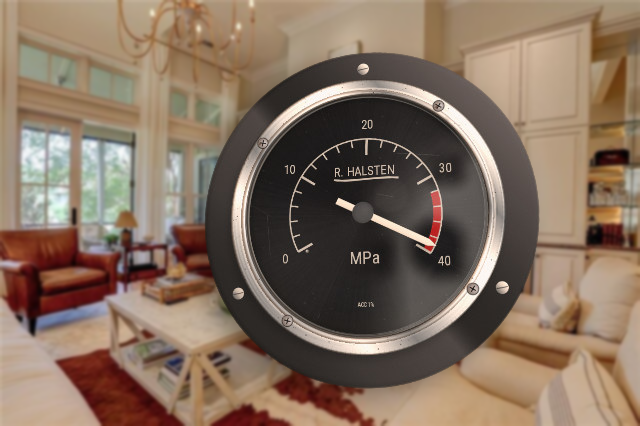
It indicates 39 MPa
